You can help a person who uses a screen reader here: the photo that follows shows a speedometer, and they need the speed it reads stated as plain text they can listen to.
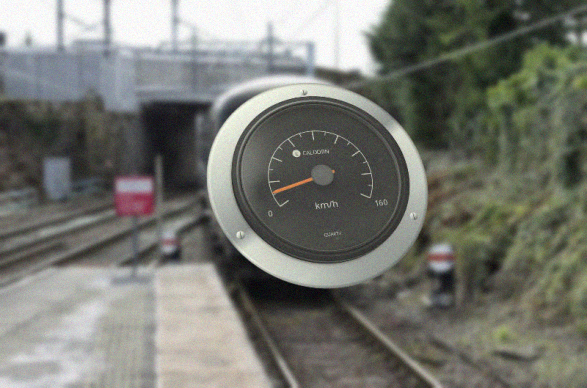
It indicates 10 km/h
